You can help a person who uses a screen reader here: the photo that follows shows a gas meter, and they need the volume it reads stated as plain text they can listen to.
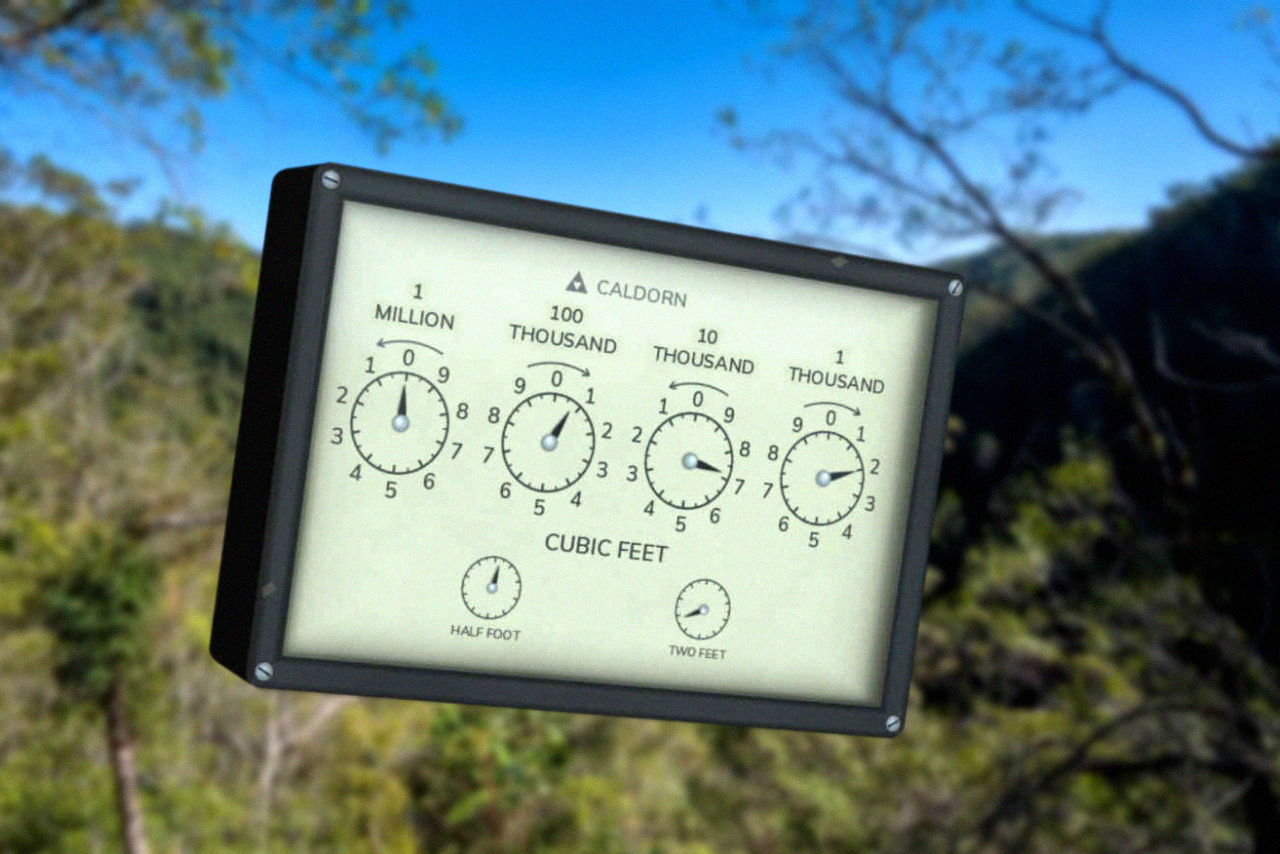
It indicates 7200 ft³
